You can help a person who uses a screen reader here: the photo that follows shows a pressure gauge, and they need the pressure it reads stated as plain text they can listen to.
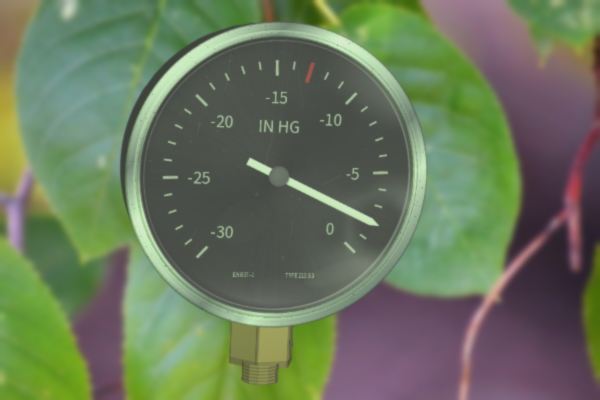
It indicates -2 inHg
